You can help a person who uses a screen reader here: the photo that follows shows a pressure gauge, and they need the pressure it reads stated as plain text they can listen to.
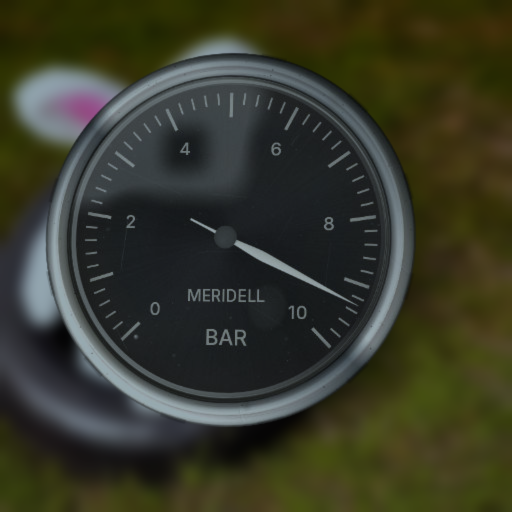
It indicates 9.3 bar
